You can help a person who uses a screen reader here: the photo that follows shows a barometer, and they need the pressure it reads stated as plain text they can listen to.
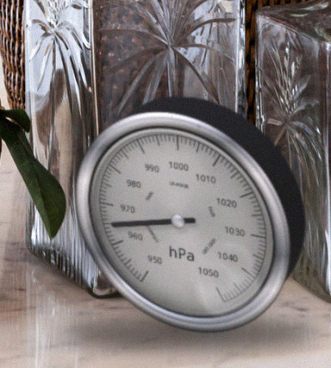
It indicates 965 hPa
